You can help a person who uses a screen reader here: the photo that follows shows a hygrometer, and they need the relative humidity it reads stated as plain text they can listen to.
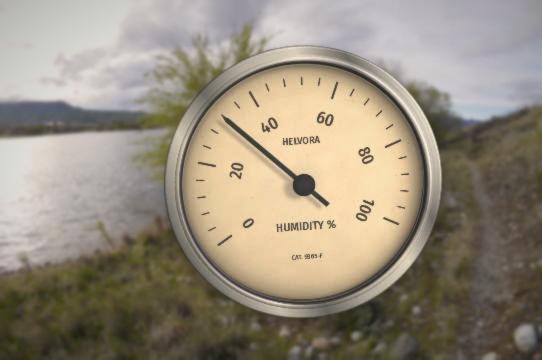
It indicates 32 %
